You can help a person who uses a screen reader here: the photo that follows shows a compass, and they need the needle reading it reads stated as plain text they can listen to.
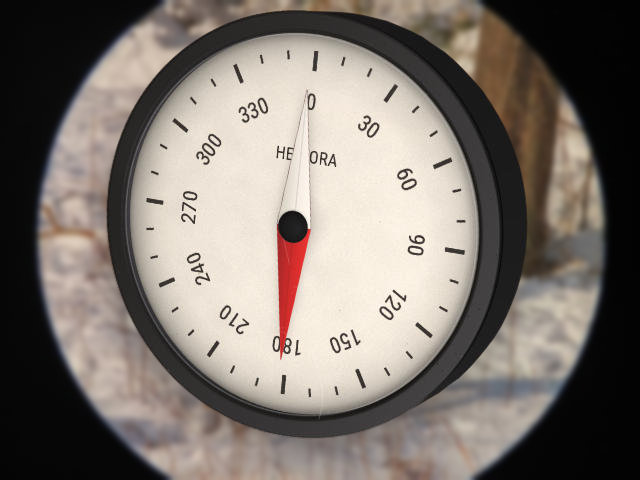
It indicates 180 °
